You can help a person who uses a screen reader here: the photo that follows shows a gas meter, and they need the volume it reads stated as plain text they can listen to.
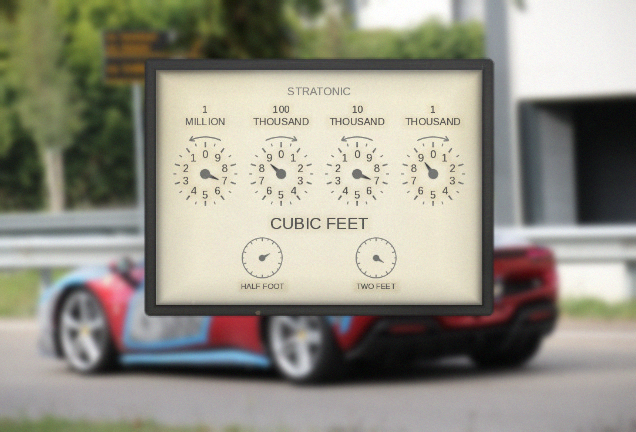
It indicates 686900 ft³
